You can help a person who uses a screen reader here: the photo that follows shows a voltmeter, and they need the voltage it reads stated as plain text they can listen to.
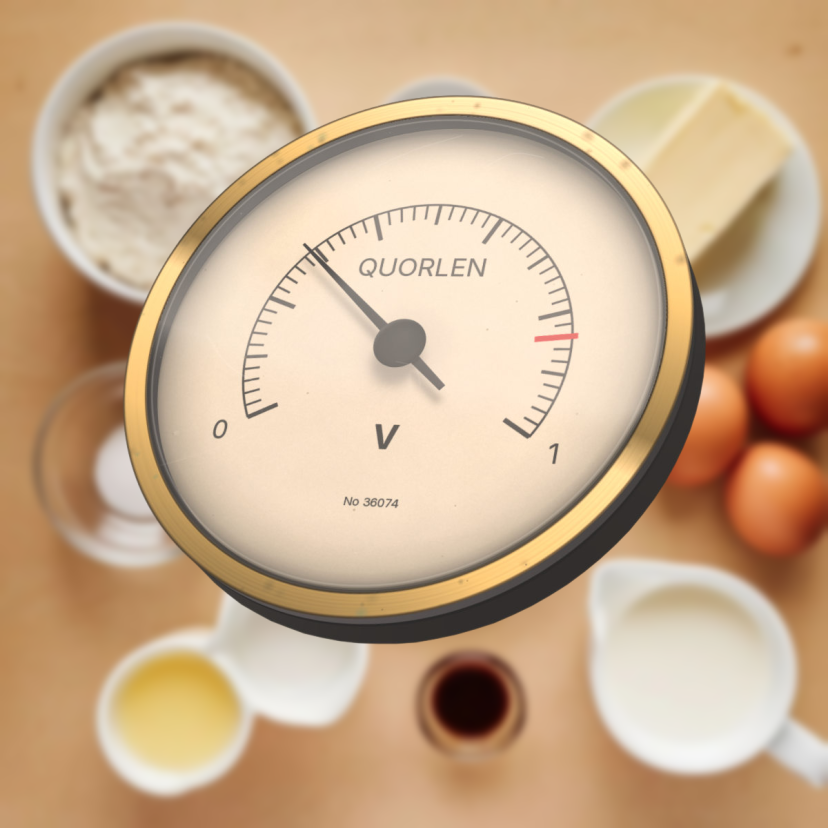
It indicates 0.29 V
